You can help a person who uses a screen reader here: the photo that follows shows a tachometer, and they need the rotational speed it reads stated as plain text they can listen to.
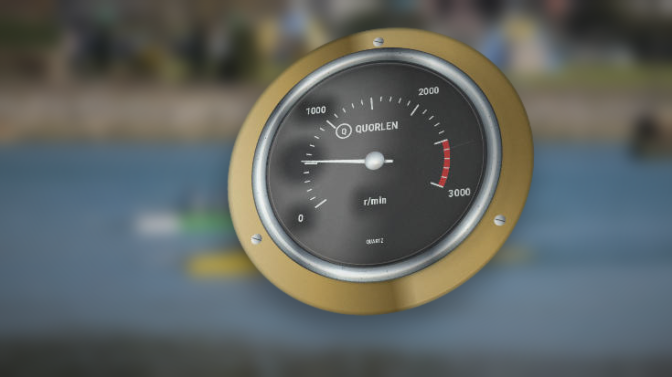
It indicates 500 rpm
